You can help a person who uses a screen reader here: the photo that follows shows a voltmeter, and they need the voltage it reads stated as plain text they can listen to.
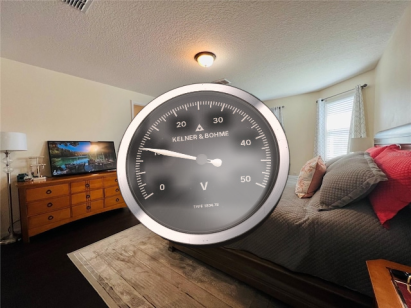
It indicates 10 V
